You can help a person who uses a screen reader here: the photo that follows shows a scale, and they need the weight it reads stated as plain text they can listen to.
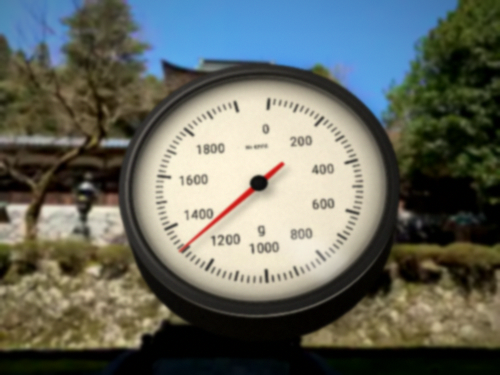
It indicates 1300 g
